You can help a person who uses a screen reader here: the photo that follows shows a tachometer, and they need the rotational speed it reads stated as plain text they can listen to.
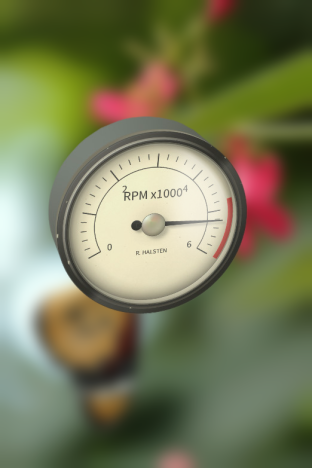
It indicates 5200 rpm
